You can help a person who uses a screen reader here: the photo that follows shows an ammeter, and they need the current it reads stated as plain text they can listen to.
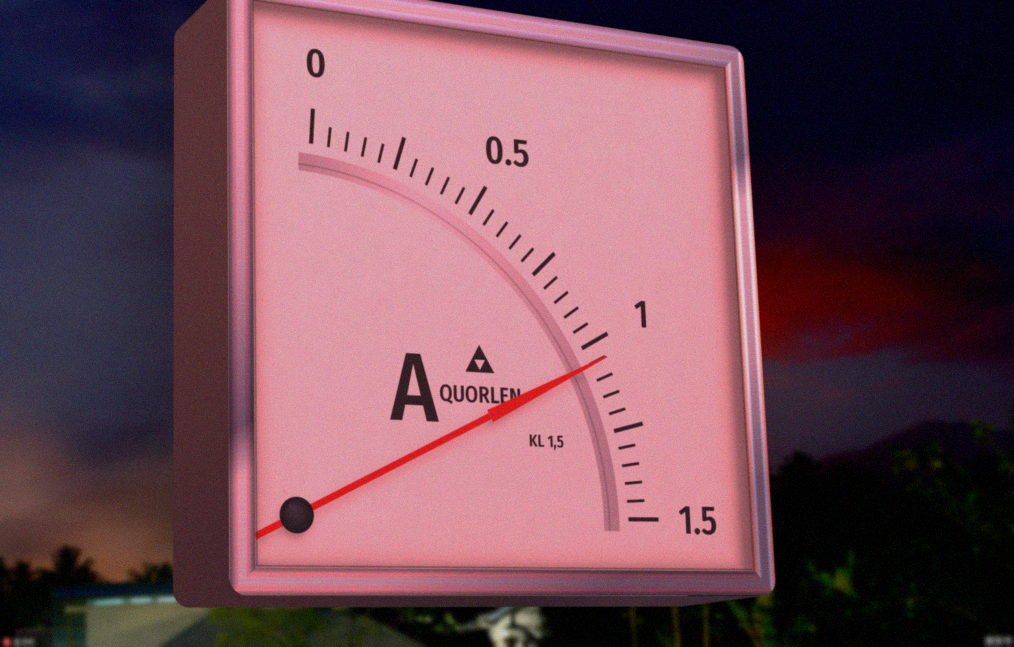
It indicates 1.05 A
